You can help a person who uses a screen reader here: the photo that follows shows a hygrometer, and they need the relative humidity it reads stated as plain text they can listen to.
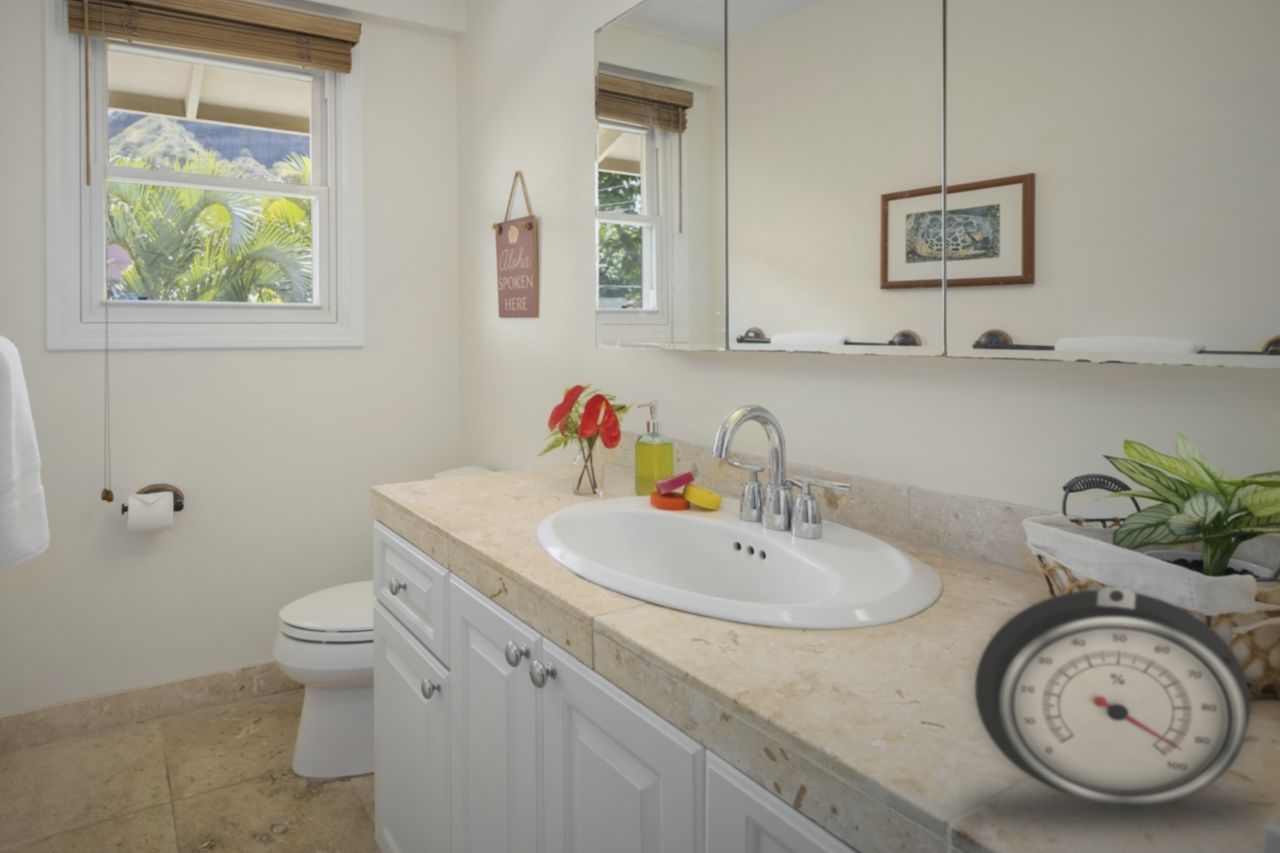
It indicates 95 %
